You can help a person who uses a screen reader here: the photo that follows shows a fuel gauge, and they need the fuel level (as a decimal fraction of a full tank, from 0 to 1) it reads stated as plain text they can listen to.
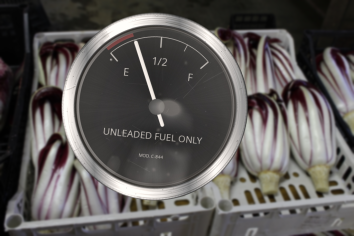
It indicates 0.25
